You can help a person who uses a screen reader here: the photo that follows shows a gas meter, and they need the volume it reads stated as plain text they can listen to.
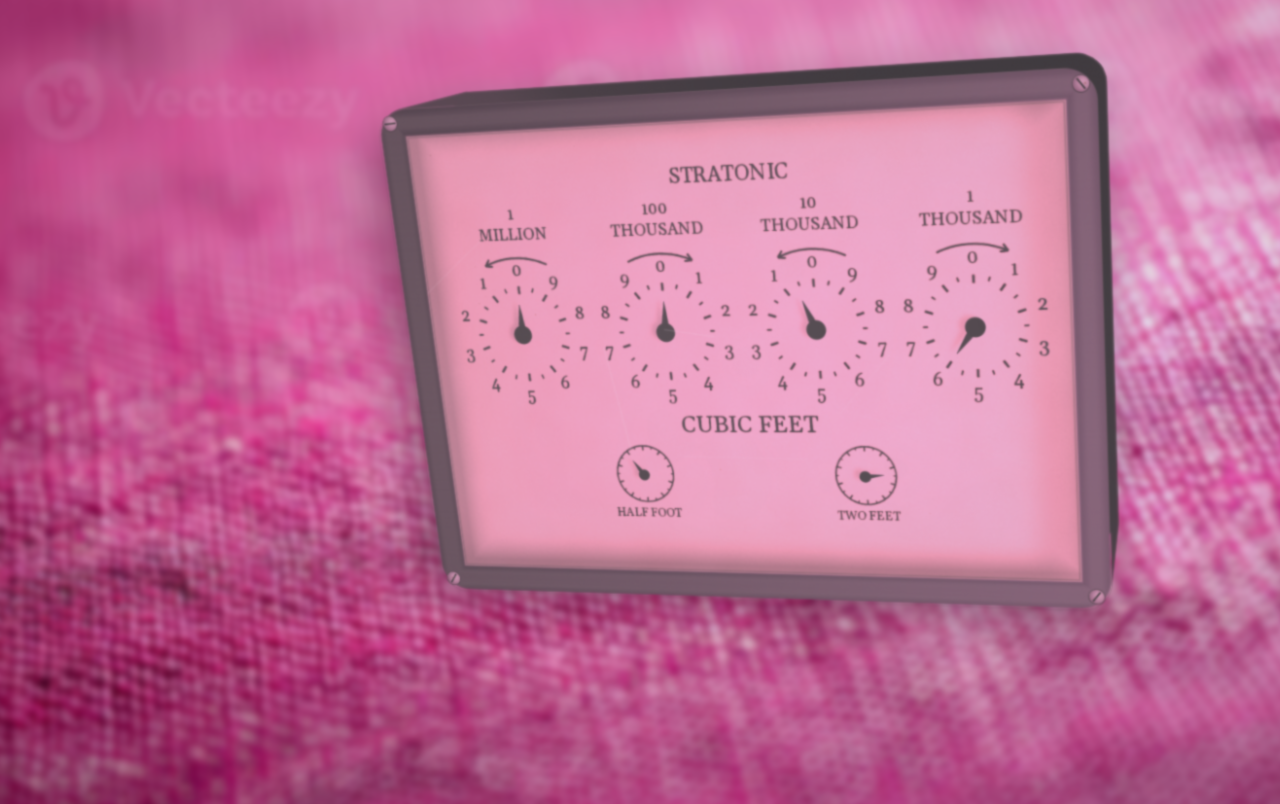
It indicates 600 ft³
